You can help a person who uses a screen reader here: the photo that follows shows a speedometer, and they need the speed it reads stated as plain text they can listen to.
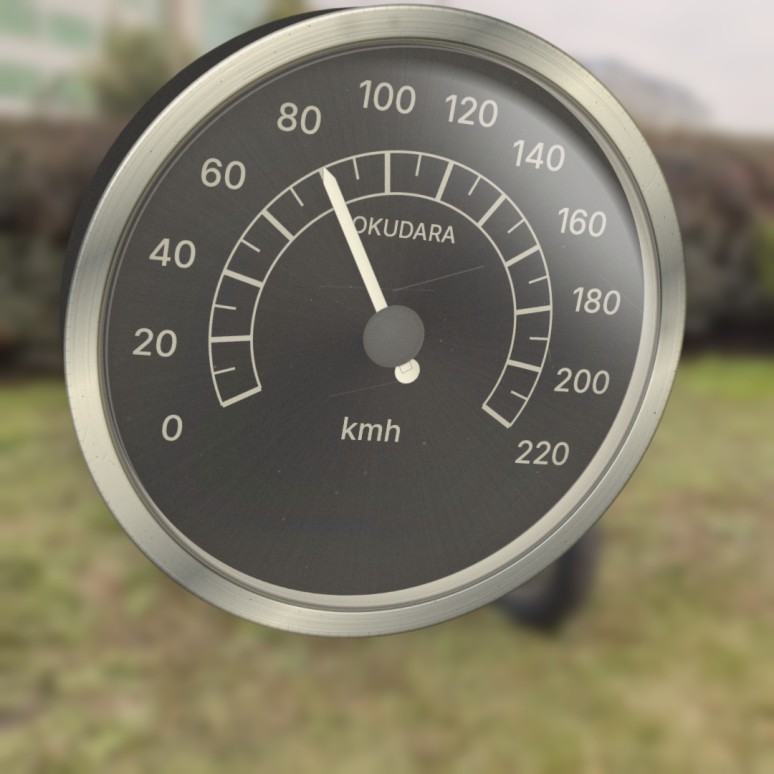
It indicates 80 km/h
